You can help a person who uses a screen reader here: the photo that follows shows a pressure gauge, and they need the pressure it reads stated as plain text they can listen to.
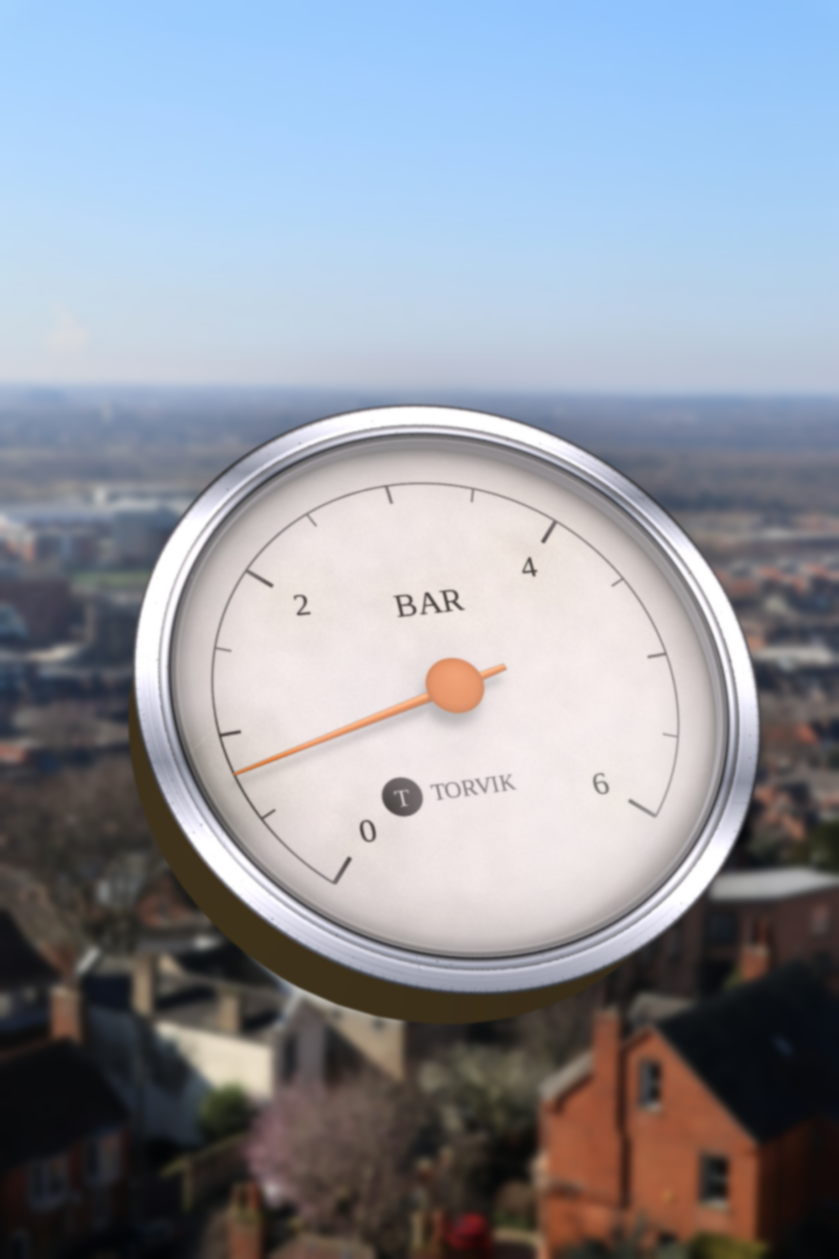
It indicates 0.75 bar
